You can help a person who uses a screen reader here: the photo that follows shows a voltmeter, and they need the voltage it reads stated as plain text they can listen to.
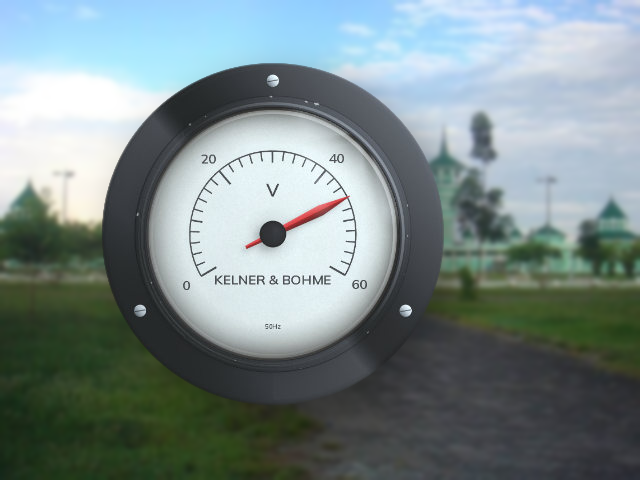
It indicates 46 V
